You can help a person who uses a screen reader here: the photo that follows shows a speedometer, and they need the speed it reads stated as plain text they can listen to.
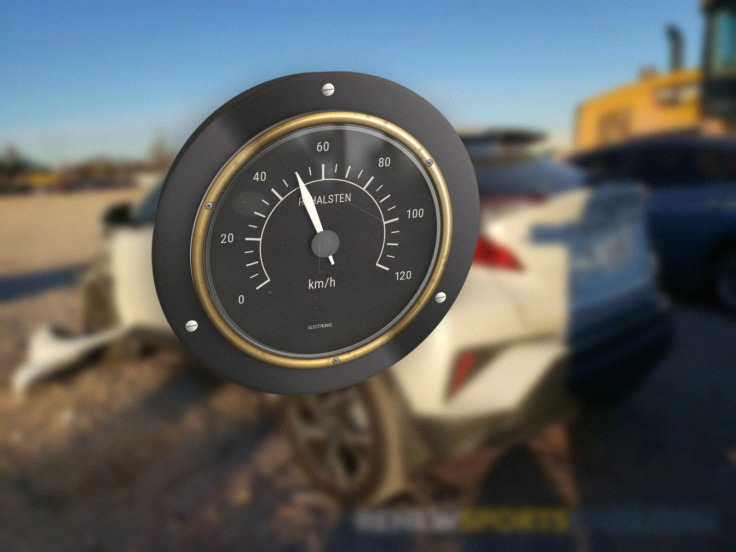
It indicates 50 km/h
